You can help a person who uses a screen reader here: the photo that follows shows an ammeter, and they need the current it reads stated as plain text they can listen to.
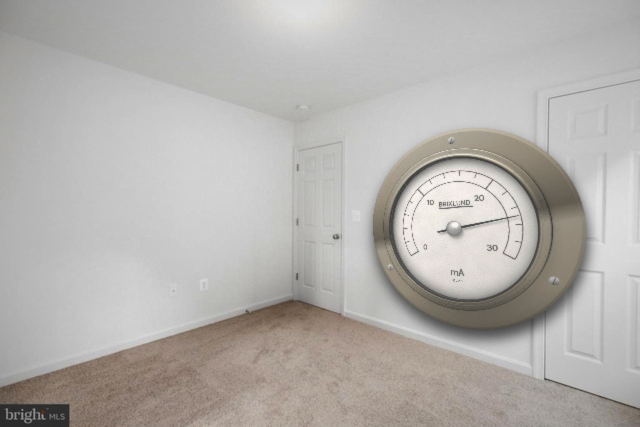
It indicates 25 mA
